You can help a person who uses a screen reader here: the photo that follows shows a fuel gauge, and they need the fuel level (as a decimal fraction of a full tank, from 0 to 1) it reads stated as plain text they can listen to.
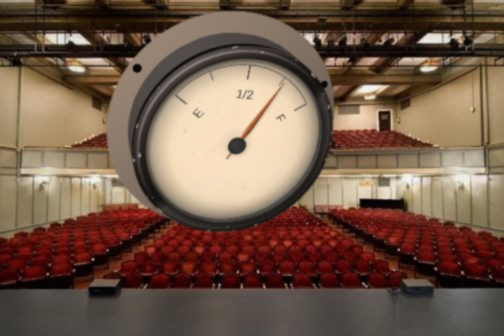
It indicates 0.75
